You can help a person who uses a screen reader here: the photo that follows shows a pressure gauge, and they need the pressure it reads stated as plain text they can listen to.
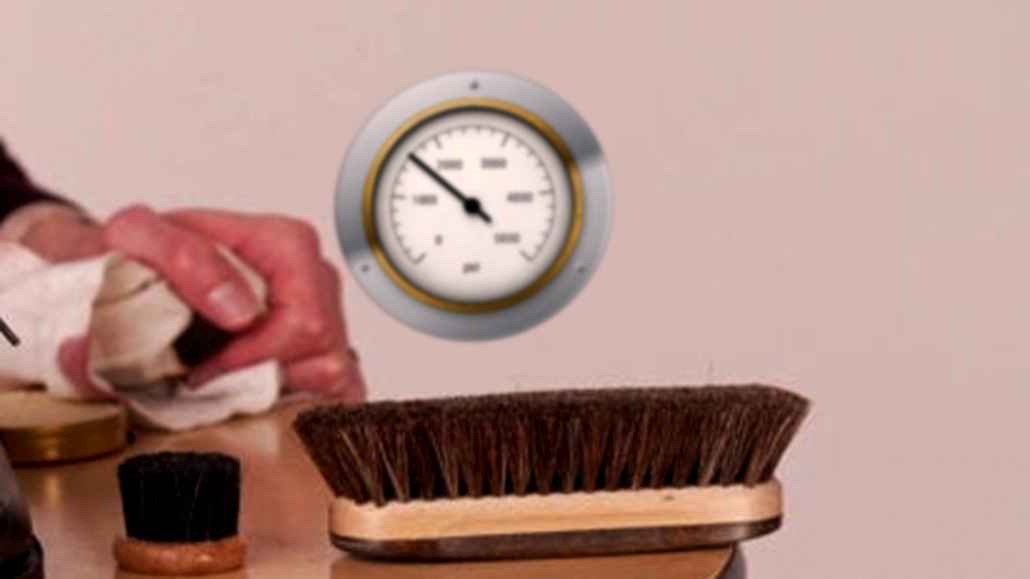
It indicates 1600 psi
